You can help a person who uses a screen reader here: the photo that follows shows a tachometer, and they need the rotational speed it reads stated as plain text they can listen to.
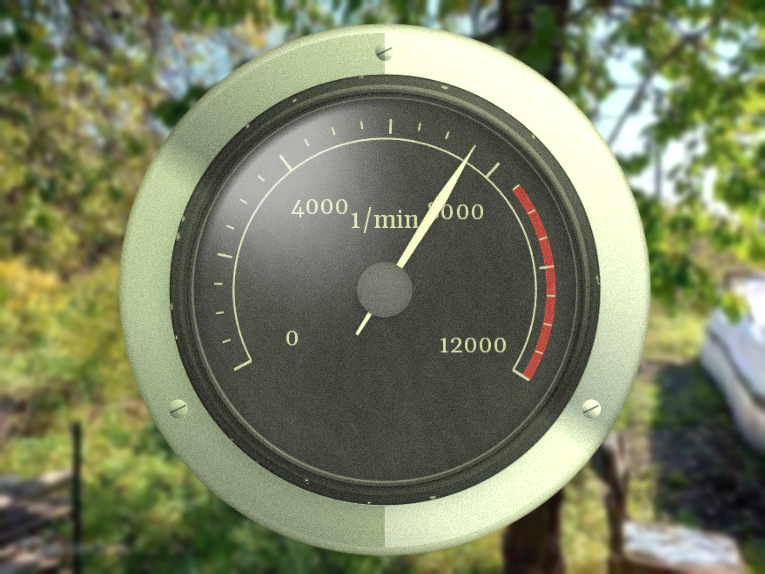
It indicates 7500 rpm
